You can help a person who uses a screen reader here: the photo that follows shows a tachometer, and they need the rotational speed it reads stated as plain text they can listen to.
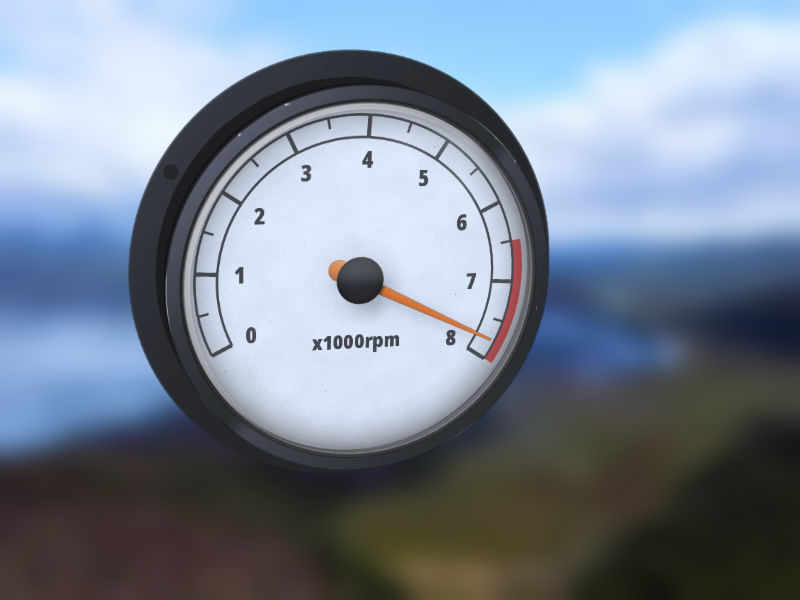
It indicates 7750 rpm
